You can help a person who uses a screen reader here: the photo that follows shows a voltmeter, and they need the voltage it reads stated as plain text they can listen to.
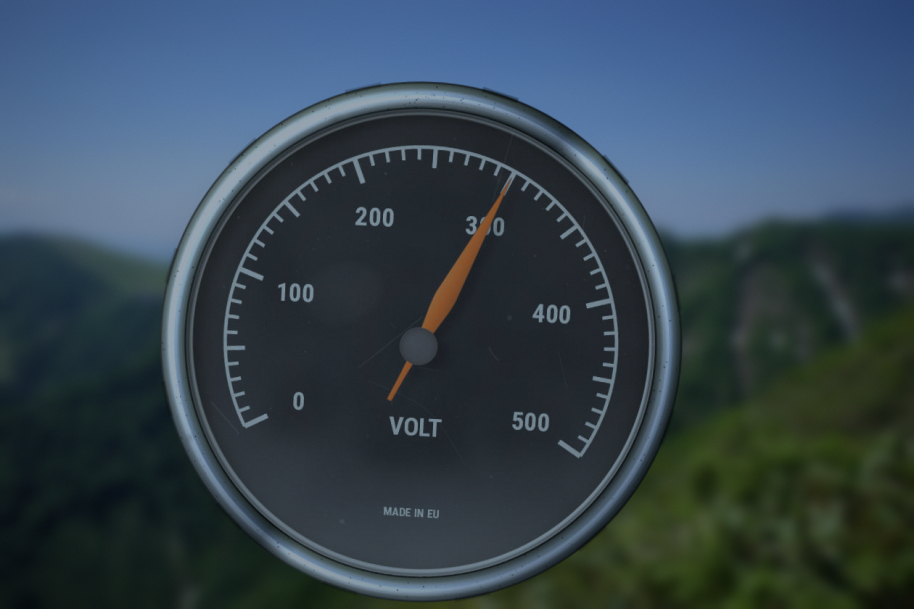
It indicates 300 V
